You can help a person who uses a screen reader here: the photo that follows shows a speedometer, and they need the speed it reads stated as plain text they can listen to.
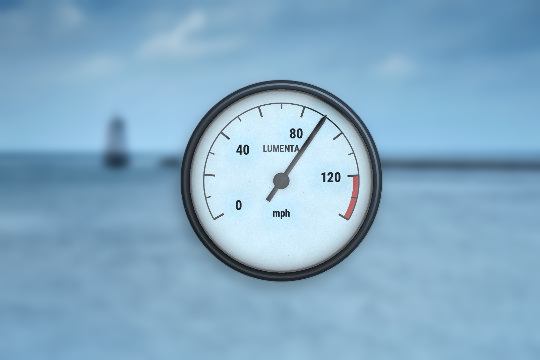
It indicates 90 mph
